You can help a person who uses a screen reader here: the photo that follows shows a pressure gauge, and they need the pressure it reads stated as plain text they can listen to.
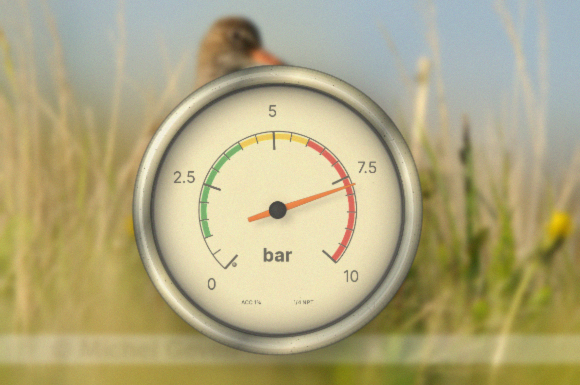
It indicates 7.75 bar
